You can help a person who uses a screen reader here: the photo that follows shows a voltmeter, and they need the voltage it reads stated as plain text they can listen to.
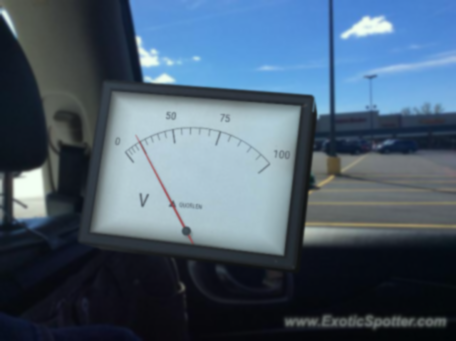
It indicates 25 V
